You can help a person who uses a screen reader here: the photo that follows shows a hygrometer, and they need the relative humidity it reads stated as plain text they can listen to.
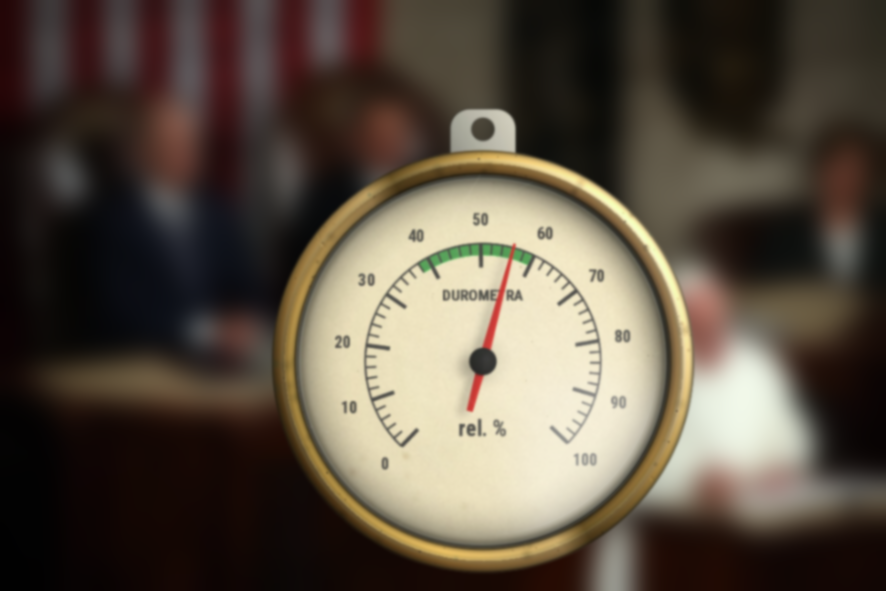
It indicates 56 %
